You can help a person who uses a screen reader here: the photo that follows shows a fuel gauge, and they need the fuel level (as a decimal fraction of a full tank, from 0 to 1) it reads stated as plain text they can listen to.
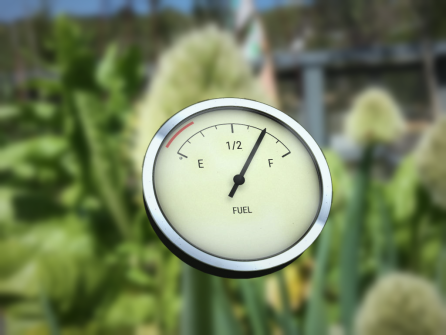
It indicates 0.75
